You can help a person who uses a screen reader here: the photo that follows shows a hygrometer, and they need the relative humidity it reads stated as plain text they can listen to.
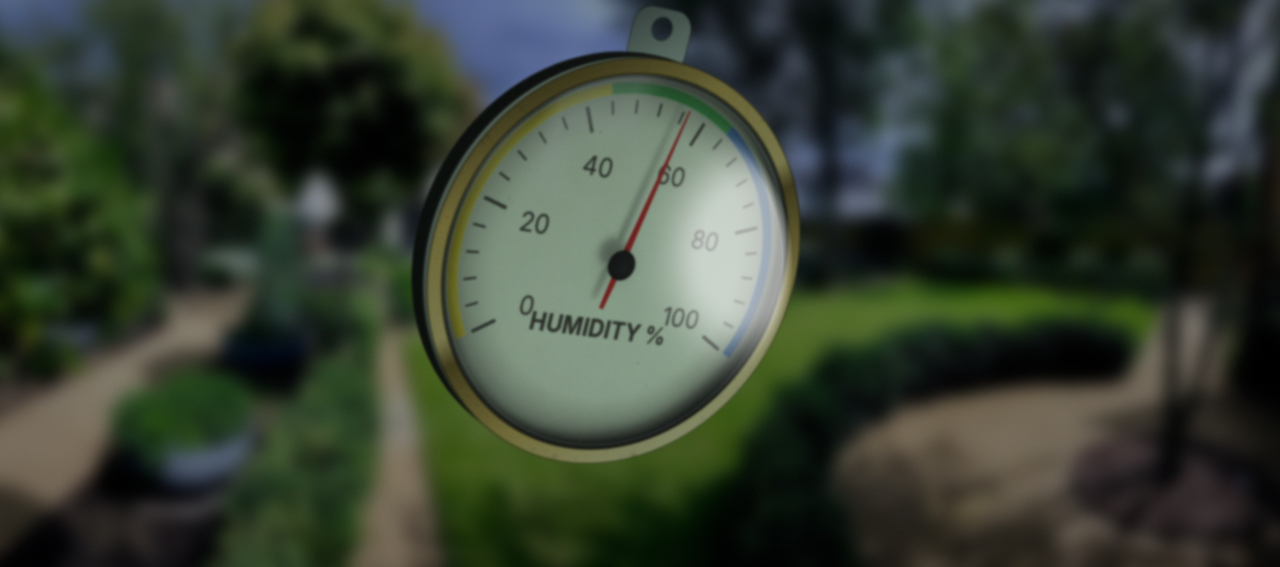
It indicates 56 %
